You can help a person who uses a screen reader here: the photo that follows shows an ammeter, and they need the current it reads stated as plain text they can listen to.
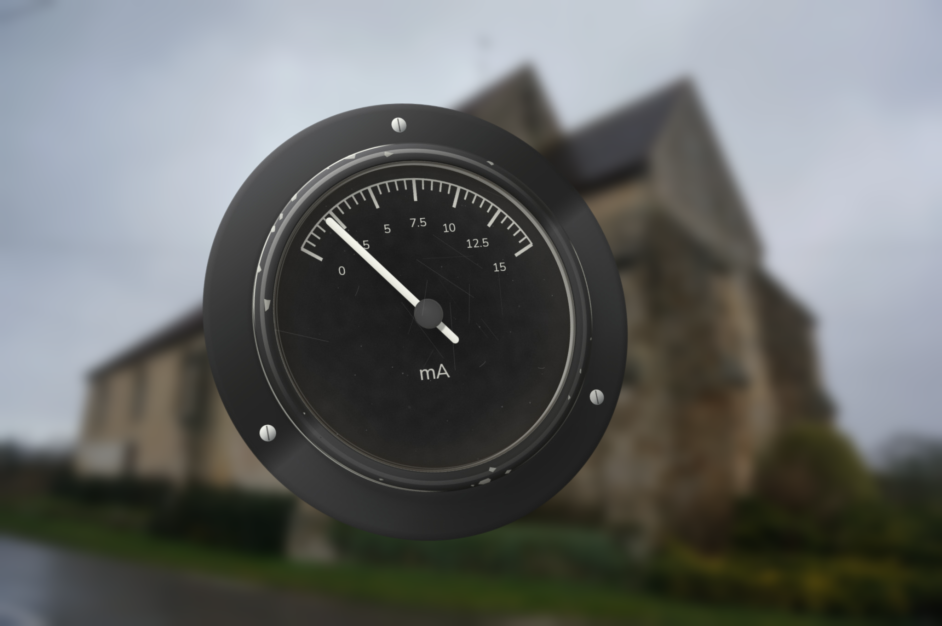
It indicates 2 mA
